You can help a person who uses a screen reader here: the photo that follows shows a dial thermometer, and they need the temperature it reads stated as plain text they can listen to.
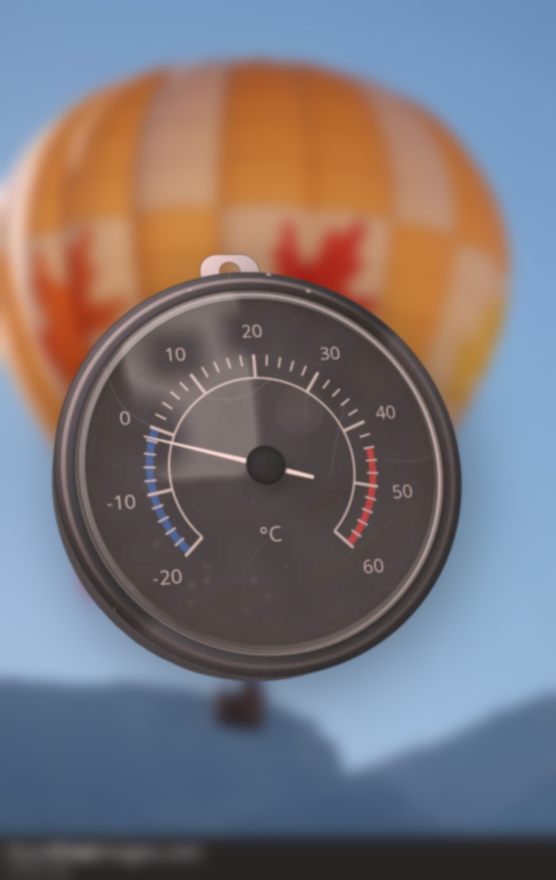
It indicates -2 °C
